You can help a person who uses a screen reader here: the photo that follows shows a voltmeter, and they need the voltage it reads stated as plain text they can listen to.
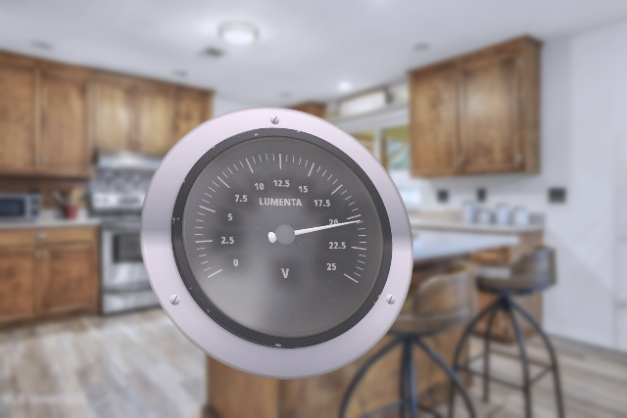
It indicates 20.5 V
